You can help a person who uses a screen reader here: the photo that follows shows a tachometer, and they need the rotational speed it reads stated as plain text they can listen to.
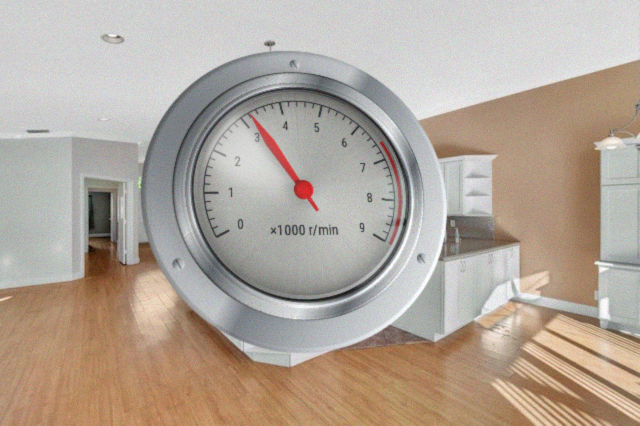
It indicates 3200 rpm
